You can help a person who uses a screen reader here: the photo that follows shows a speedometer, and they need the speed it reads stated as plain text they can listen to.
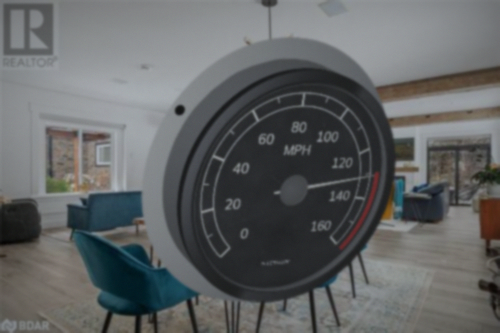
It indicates 130 mph
